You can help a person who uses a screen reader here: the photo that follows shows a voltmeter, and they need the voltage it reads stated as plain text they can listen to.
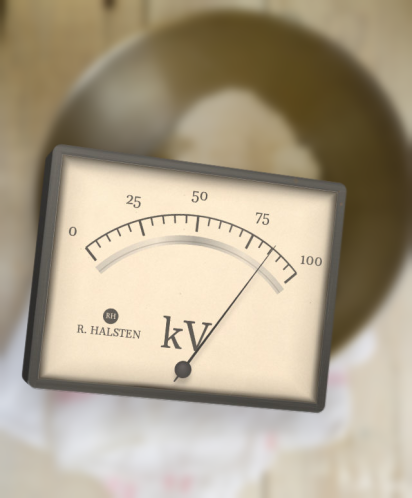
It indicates 85 kV
